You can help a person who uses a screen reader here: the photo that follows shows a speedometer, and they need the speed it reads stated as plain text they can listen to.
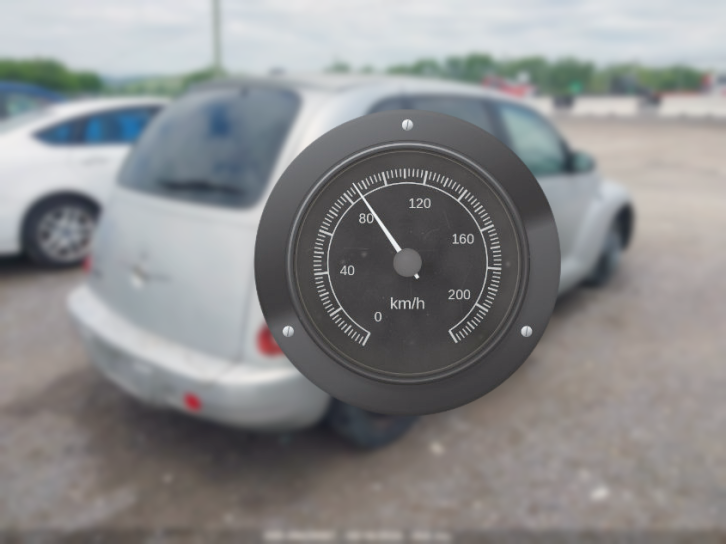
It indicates 86 km/h
